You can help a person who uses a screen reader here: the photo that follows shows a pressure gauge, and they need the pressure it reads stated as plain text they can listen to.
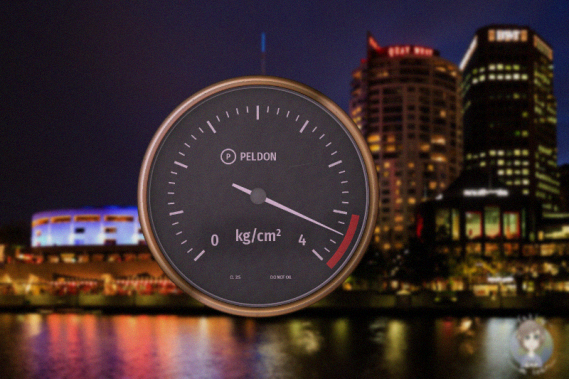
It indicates 3.7 kg/cm²
